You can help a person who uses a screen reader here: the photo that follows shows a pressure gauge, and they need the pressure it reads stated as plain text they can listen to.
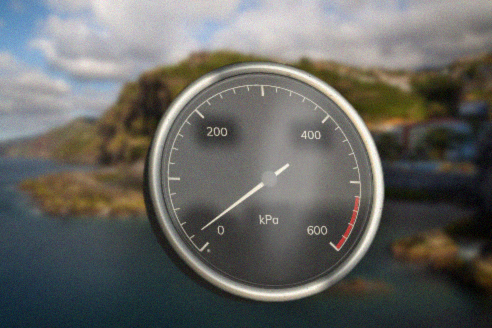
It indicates 20 kPa
